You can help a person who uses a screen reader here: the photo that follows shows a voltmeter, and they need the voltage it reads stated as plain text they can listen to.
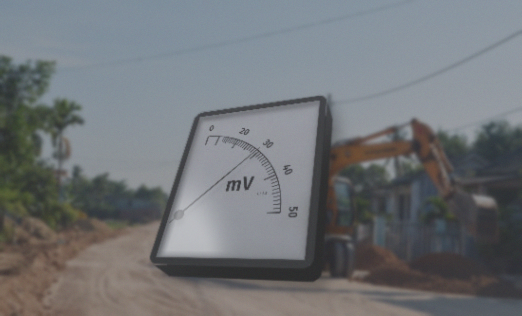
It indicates 30 mV
